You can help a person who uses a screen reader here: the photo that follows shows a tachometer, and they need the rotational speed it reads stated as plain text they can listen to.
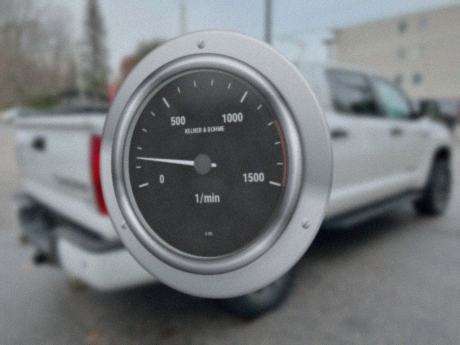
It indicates 150 rpm
